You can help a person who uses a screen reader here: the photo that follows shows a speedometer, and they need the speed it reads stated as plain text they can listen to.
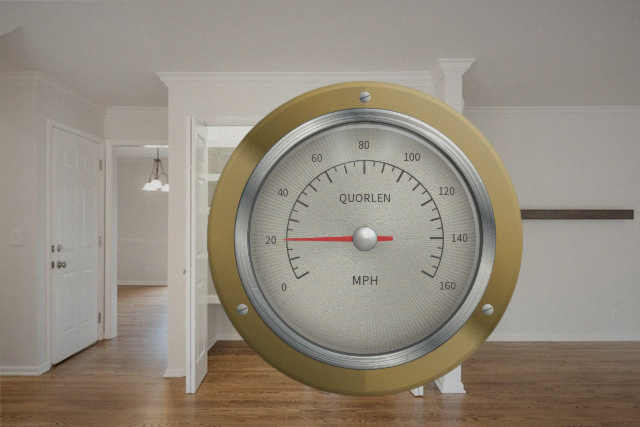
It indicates 20 mph
